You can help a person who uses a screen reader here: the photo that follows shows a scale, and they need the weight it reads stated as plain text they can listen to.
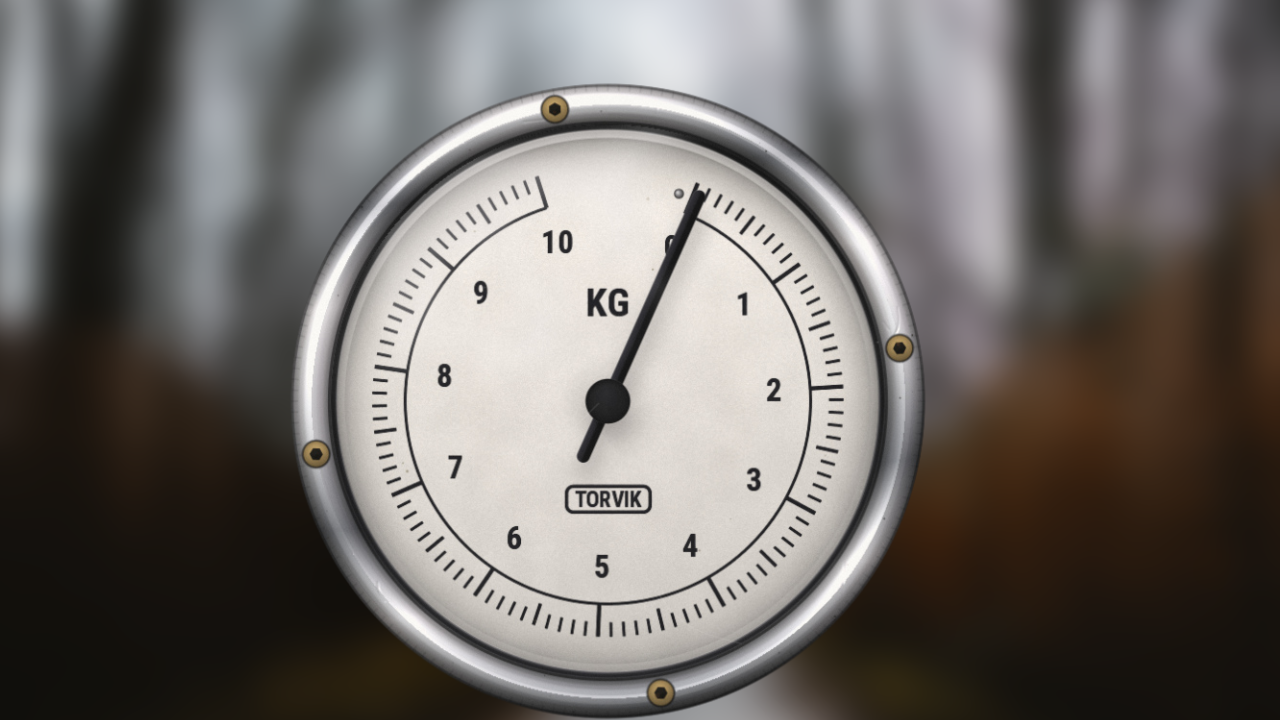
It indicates 0.05 kg
